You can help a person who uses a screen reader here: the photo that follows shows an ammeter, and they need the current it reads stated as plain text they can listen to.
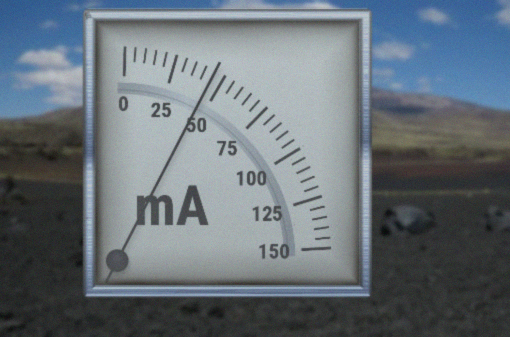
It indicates 45 mA
